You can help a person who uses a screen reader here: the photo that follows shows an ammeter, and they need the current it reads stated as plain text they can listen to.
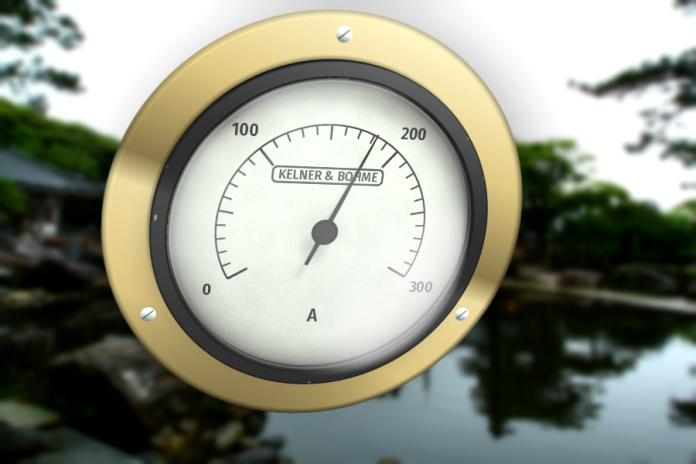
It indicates 180 A
